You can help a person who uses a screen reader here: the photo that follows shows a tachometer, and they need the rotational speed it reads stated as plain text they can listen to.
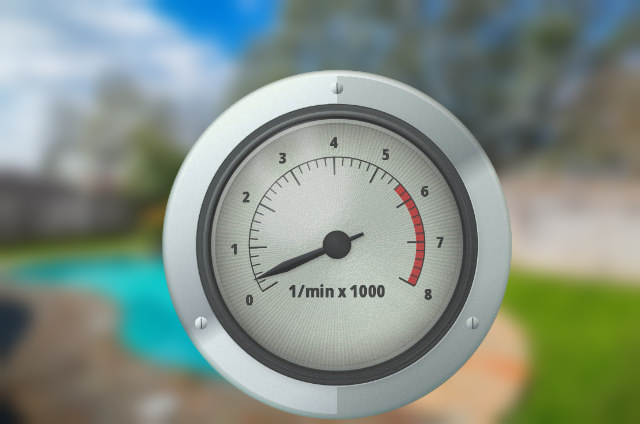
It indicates 300 rpm
